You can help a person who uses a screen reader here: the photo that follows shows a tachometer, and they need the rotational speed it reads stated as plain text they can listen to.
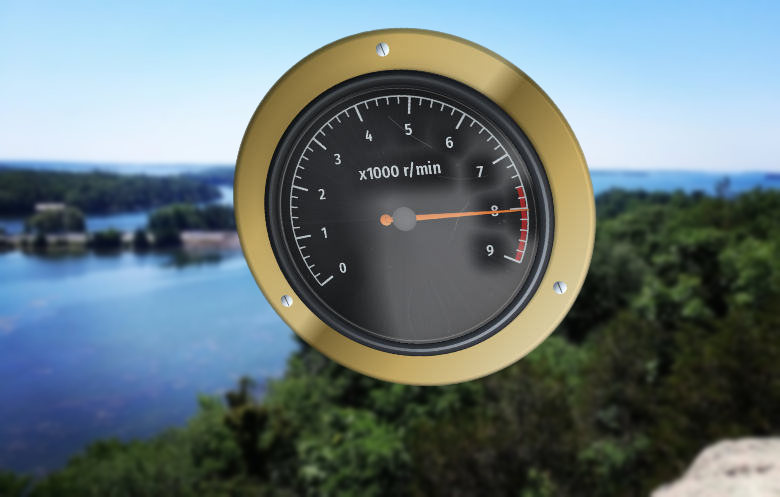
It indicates 8000 rpm
